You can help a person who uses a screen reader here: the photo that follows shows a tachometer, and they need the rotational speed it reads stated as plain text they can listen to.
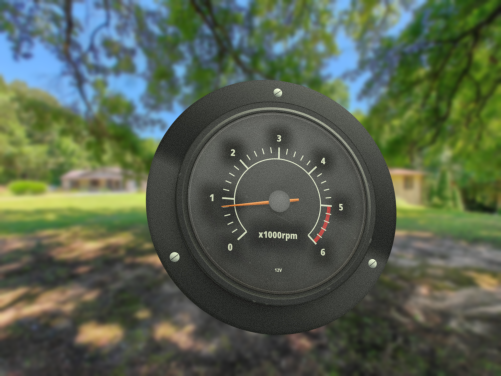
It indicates 800 rpm
